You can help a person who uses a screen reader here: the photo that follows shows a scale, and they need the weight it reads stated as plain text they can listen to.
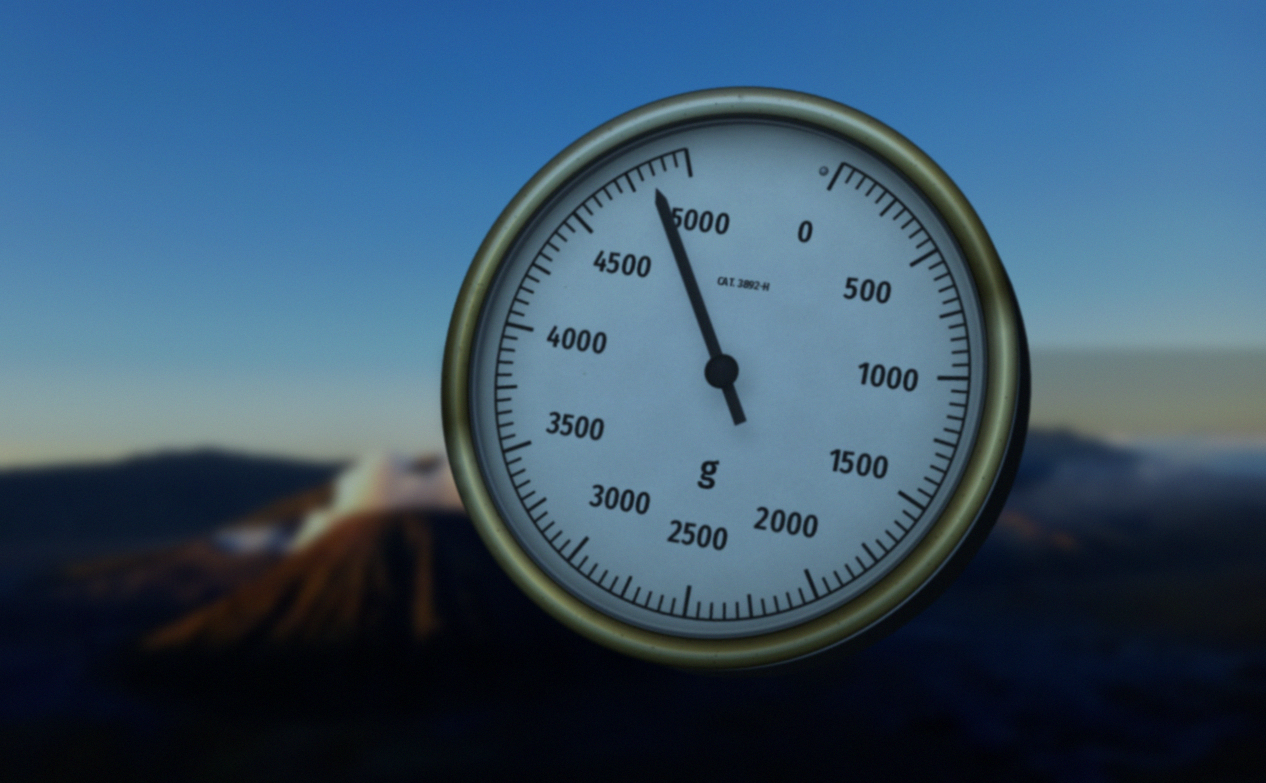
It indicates 4850 g
